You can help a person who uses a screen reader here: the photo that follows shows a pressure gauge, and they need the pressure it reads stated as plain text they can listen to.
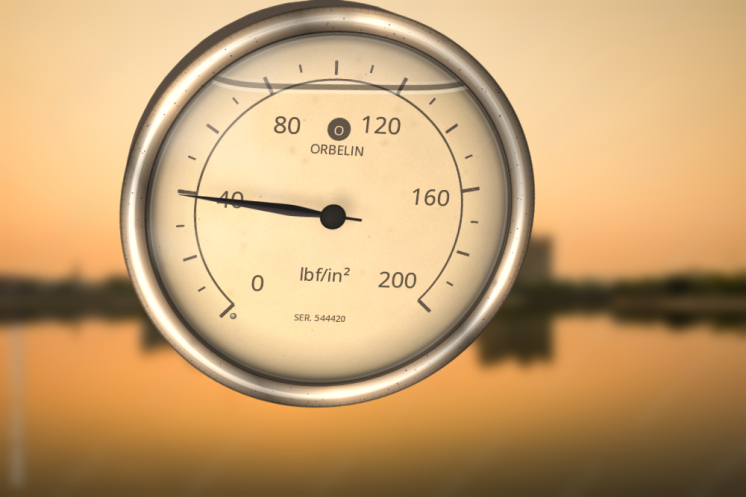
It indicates 40 psi
